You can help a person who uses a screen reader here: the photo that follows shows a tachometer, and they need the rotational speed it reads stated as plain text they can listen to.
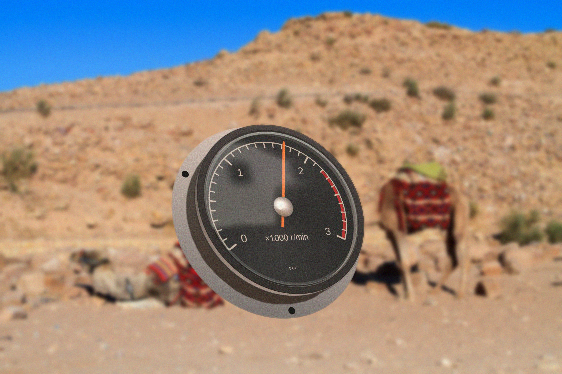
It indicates 1700 rpm
